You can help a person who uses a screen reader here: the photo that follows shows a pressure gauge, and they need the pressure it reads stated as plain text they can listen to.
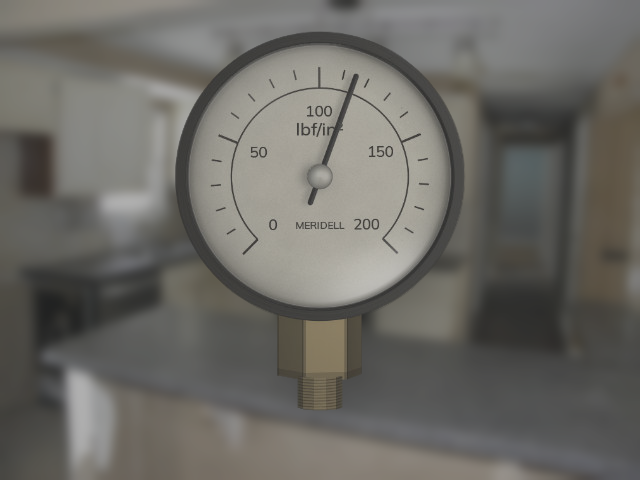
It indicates 115 psi
